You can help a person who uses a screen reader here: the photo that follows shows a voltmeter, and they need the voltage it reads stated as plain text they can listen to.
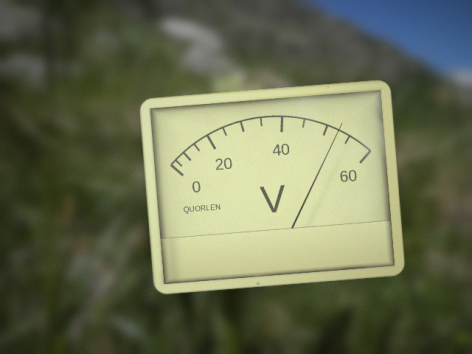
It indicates 52.5 V
